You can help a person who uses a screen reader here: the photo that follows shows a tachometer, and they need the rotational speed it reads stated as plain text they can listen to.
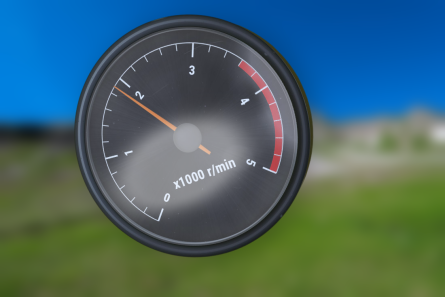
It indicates 1900 rpm
